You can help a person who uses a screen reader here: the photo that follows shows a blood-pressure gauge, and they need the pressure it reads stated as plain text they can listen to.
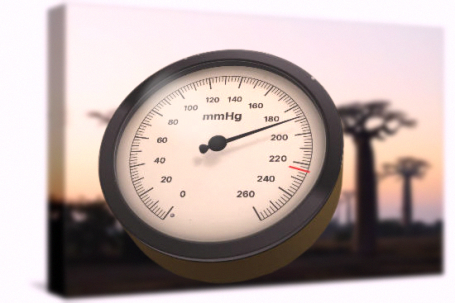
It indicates 190 mmHg
